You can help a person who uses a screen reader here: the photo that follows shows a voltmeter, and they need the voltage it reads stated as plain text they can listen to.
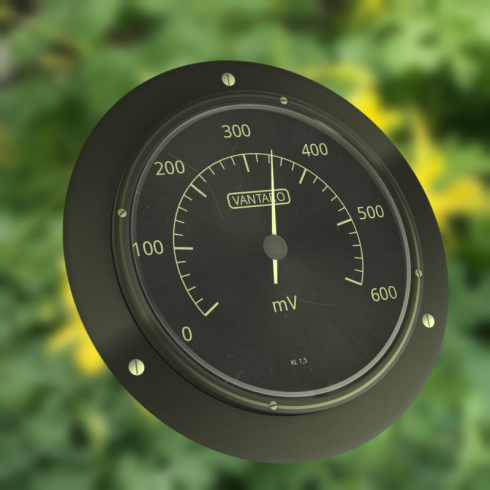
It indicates 340 mV
